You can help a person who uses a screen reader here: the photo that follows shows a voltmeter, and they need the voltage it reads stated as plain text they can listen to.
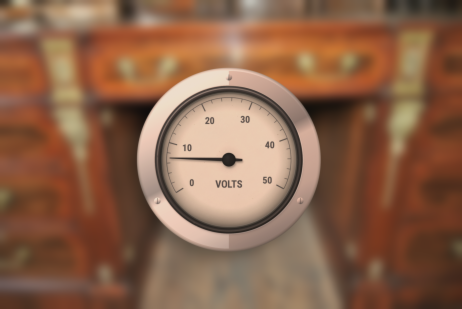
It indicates 7 V
